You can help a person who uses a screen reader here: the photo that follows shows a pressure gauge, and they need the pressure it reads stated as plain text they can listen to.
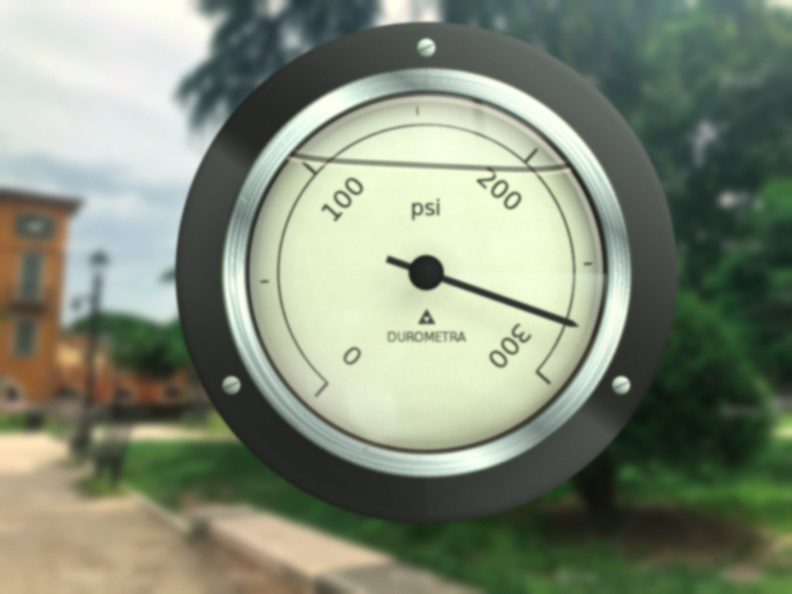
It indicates 275 psi
